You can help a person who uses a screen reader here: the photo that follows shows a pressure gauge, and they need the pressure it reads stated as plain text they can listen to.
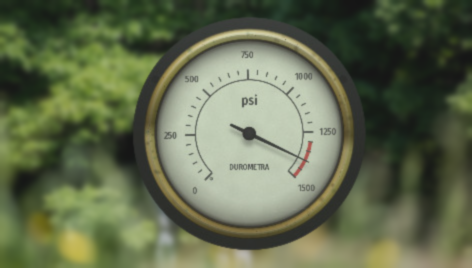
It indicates 1400 psi
